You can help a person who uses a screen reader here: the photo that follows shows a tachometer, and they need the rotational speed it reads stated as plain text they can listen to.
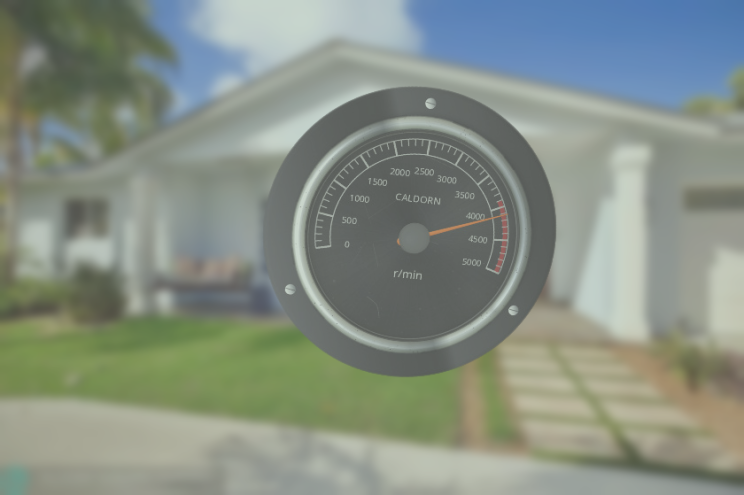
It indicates 4100 rpm
